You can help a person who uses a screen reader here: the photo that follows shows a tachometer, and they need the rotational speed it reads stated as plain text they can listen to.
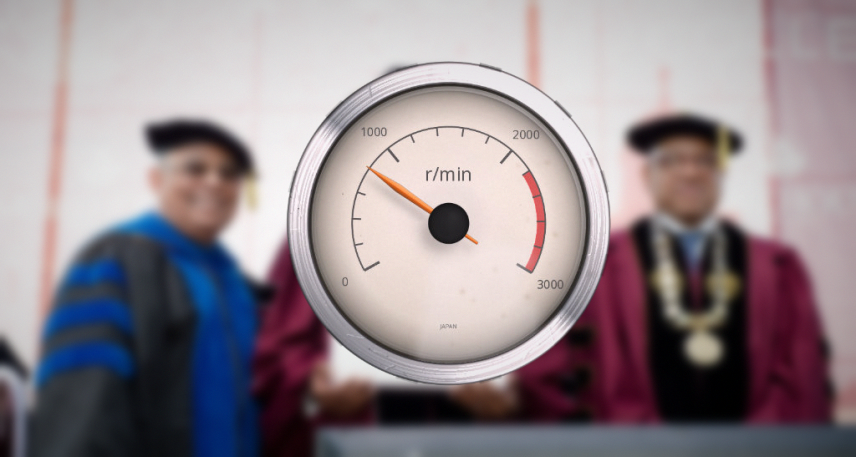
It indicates 800 rpm
